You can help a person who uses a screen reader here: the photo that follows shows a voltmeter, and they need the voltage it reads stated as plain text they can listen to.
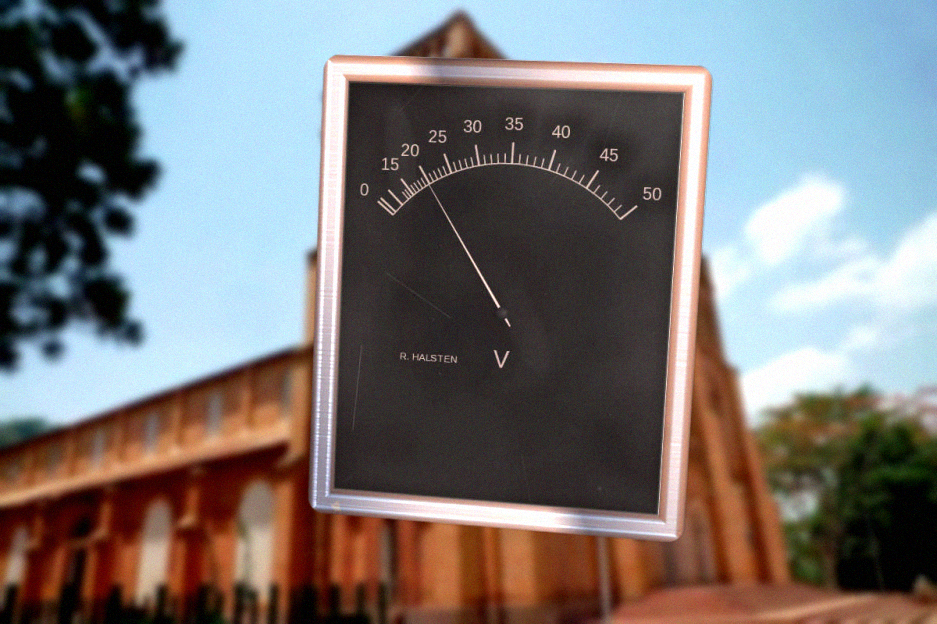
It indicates 20 V
